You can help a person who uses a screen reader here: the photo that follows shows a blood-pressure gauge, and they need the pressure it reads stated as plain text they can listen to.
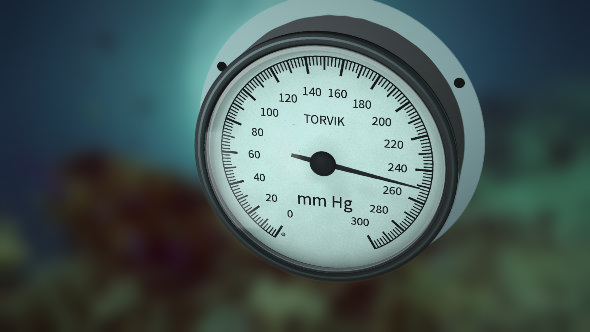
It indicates 250 mmHg
